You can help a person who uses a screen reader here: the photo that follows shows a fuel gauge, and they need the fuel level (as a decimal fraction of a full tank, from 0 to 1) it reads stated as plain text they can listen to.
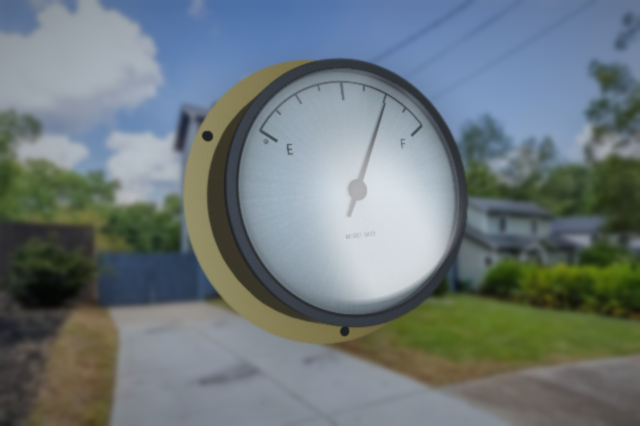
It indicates 0.75
